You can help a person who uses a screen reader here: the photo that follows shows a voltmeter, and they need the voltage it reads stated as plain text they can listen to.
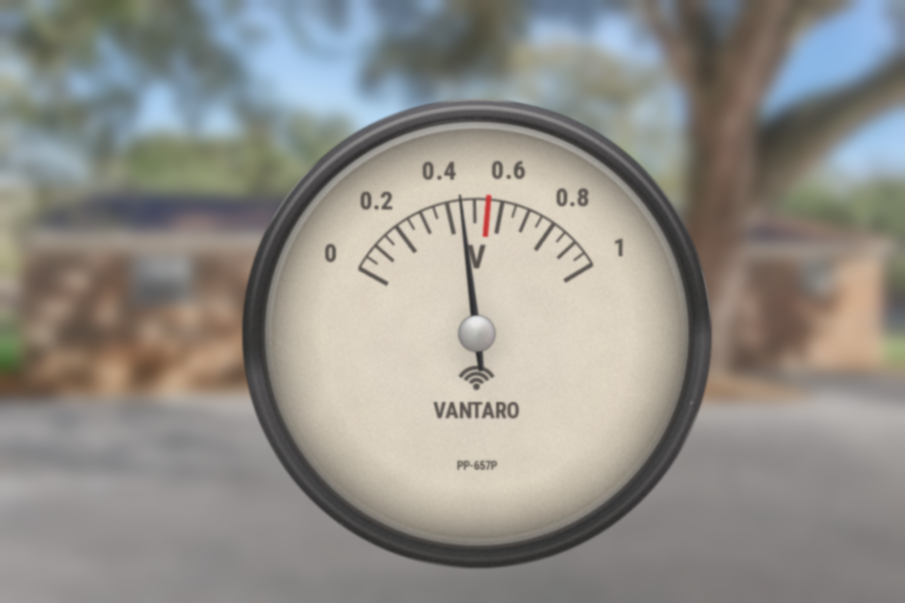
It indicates 0.45 V
